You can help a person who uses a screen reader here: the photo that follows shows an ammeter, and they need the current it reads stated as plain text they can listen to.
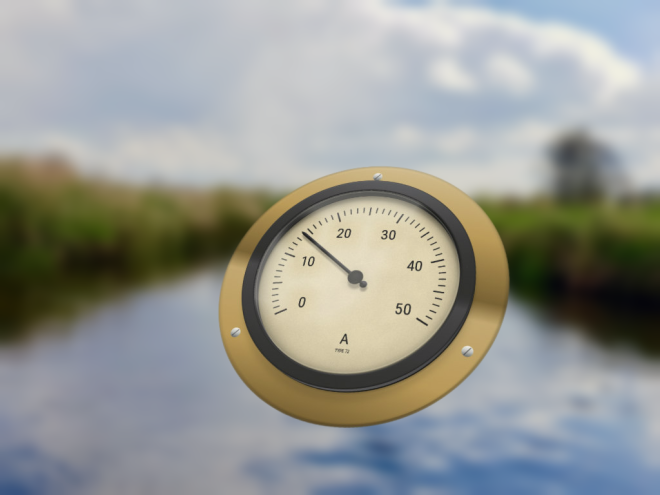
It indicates 14 A
